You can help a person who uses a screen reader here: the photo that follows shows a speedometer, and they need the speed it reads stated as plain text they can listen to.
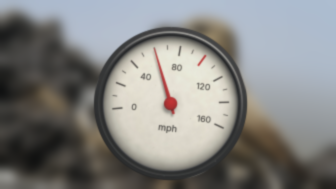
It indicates 60 mph
